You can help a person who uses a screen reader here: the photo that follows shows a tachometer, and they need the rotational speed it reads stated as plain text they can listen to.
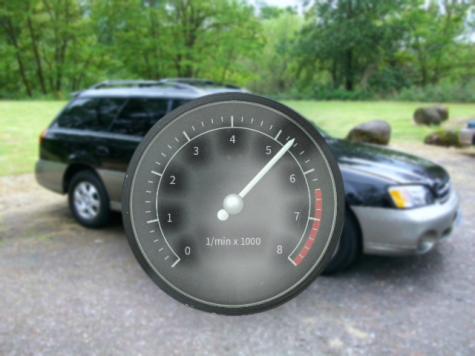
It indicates 5300 rpm
